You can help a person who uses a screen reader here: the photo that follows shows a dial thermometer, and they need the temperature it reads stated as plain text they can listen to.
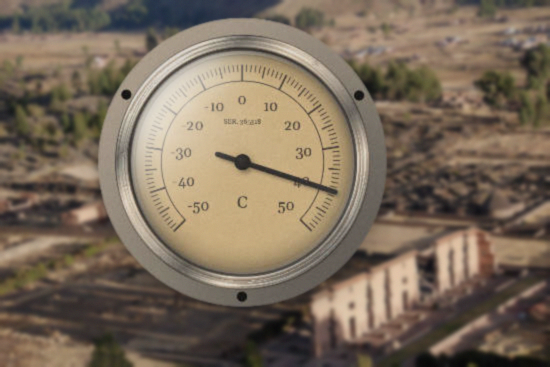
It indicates 40 °C
